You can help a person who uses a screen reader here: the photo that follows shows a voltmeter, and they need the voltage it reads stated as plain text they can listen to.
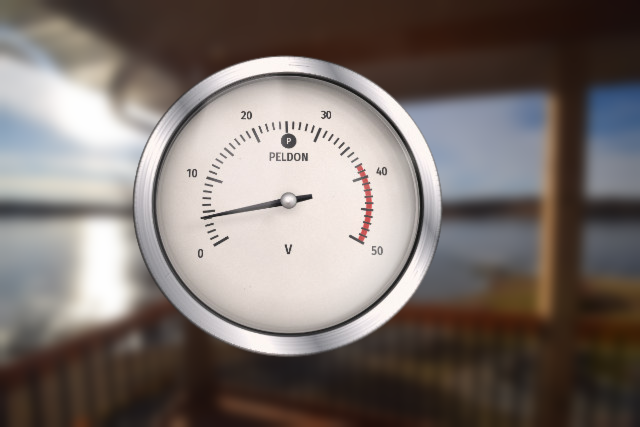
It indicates 4 V
